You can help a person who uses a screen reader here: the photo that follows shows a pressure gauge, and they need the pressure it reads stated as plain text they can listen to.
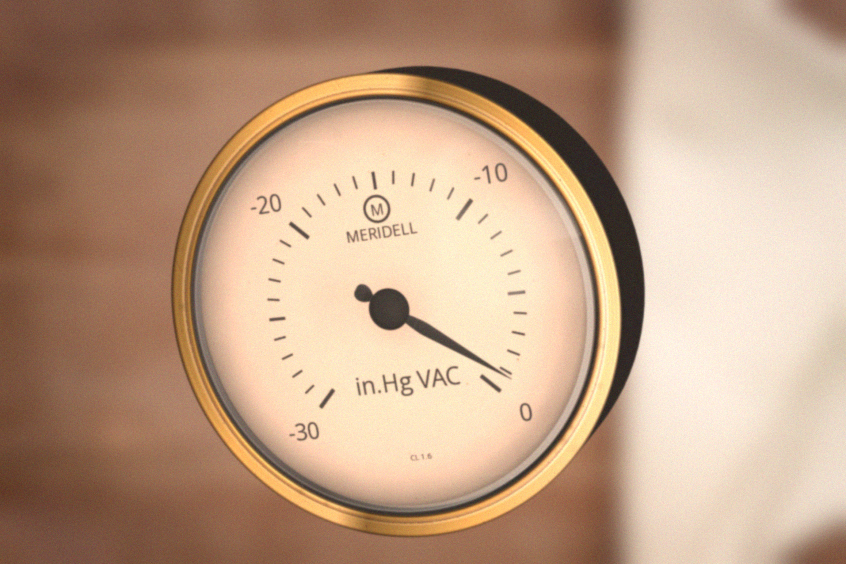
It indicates -1 inHg
